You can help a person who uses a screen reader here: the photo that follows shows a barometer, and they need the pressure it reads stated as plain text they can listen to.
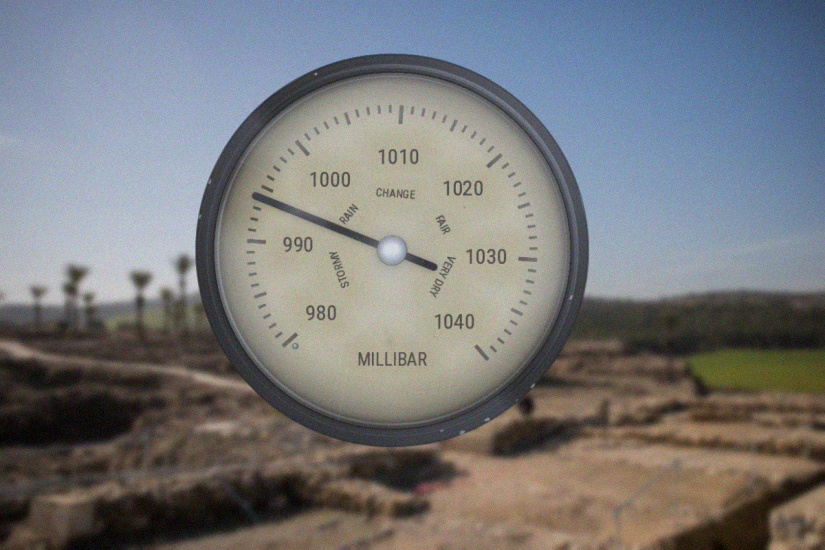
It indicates 994 mbar
